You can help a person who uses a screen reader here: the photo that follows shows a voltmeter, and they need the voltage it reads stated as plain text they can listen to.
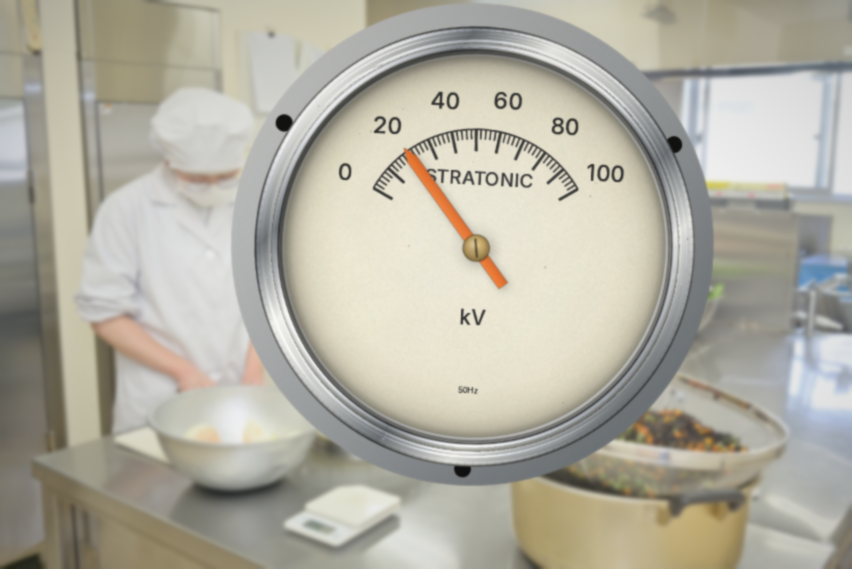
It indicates 20 kV
